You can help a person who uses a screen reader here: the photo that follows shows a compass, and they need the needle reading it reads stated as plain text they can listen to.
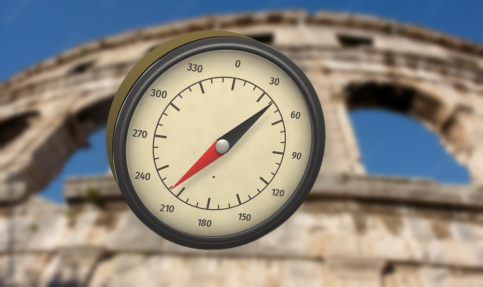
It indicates 220 °
